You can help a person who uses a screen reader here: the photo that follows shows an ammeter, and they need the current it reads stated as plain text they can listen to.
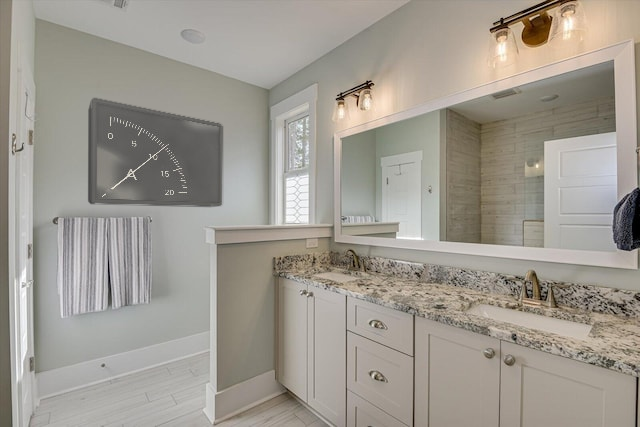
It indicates 10 A
